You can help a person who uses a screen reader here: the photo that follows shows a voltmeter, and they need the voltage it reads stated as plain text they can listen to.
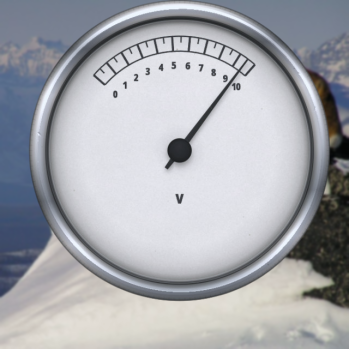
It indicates 9.5 V
